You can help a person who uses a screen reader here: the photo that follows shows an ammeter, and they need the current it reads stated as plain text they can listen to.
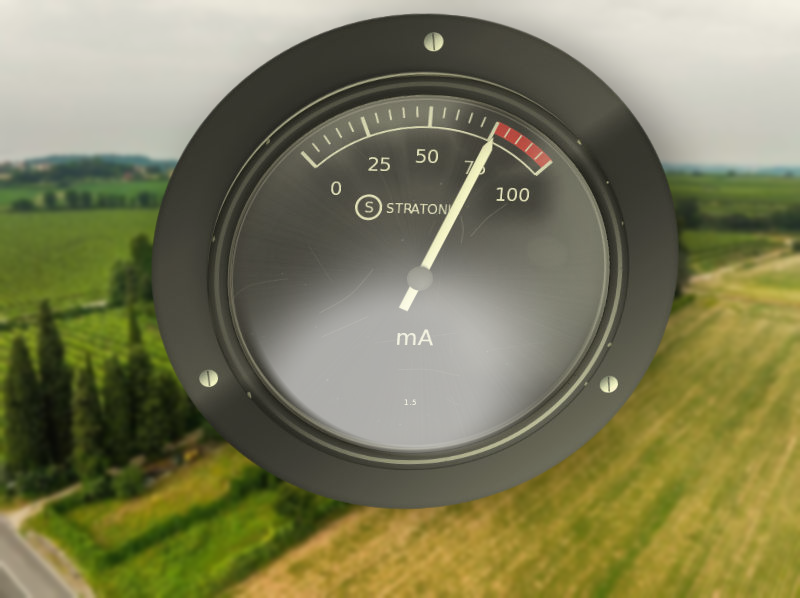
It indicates 75 mA
